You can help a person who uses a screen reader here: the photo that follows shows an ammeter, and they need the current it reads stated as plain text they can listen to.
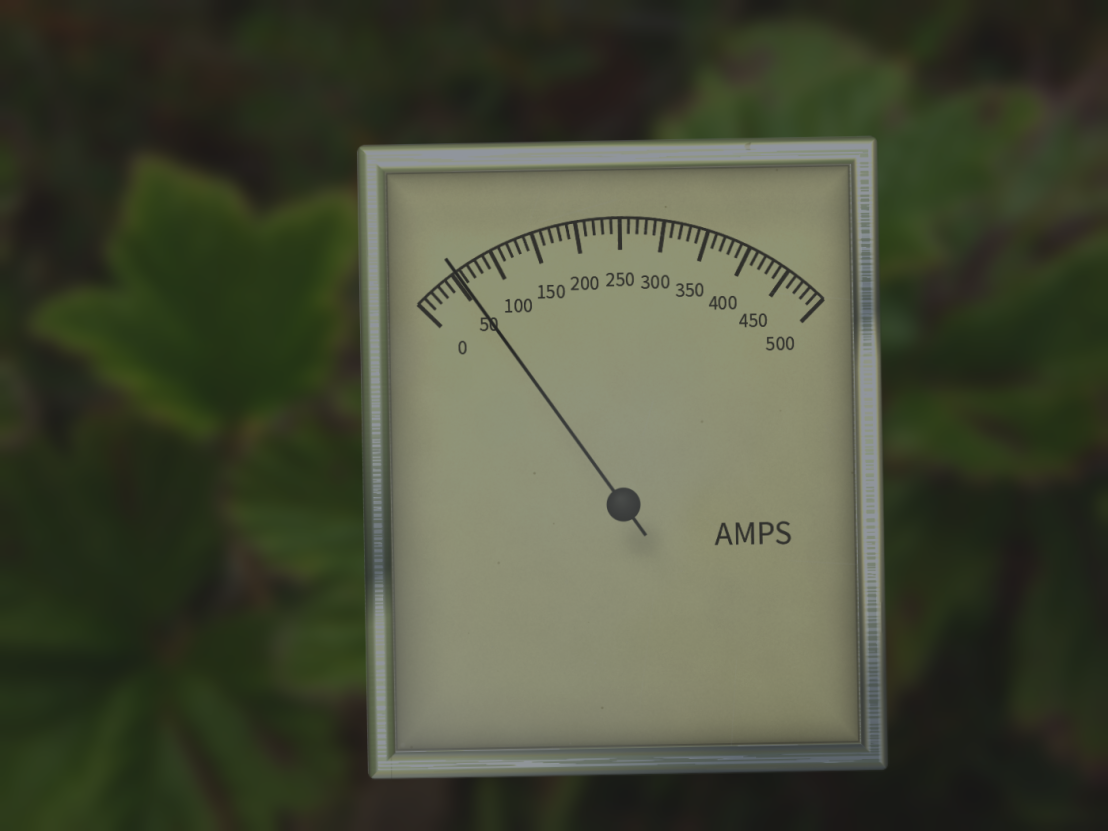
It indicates 55 A
